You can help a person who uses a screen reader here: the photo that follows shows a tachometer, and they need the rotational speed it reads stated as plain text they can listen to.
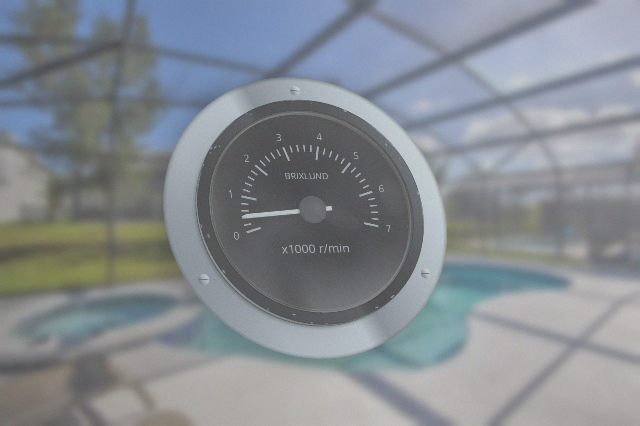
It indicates 400 rpm
